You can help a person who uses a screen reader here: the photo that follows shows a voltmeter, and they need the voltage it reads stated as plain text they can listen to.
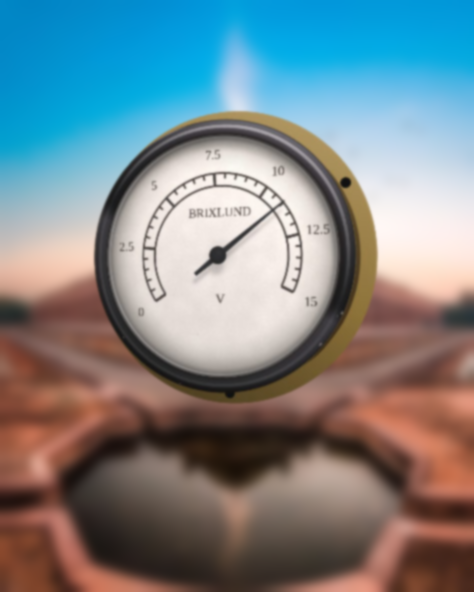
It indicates 11 V
